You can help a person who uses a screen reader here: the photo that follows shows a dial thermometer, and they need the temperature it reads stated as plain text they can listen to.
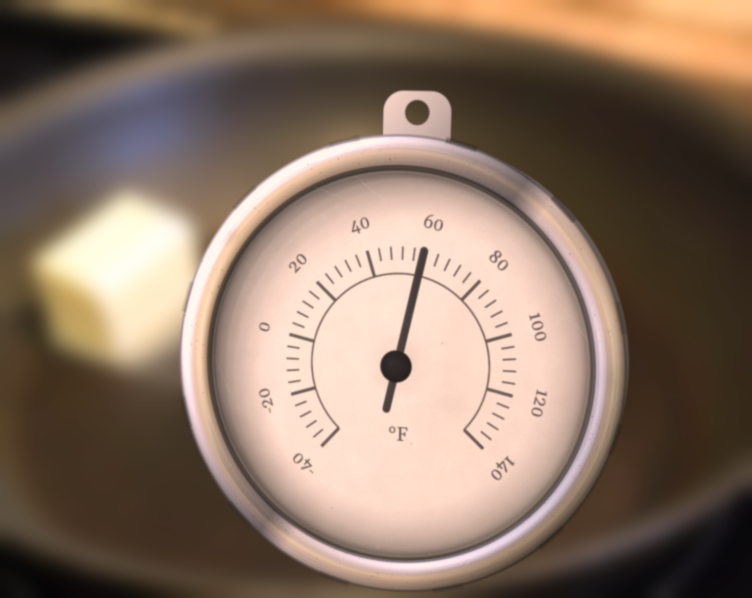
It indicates 60 °F
